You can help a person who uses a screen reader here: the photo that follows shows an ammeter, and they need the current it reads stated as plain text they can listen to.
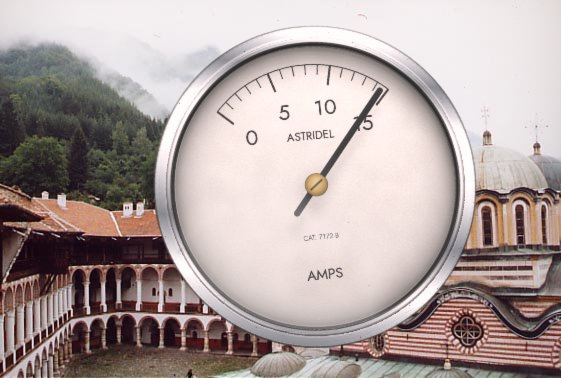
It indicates 14.5 A
